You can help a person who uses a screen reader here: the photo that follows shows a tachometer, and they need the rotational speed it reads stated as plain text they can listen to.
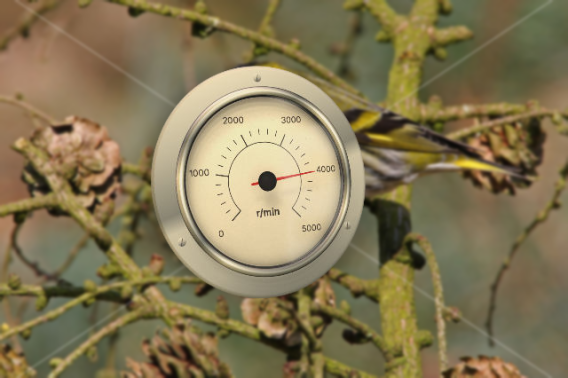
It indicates 4000 rpm
